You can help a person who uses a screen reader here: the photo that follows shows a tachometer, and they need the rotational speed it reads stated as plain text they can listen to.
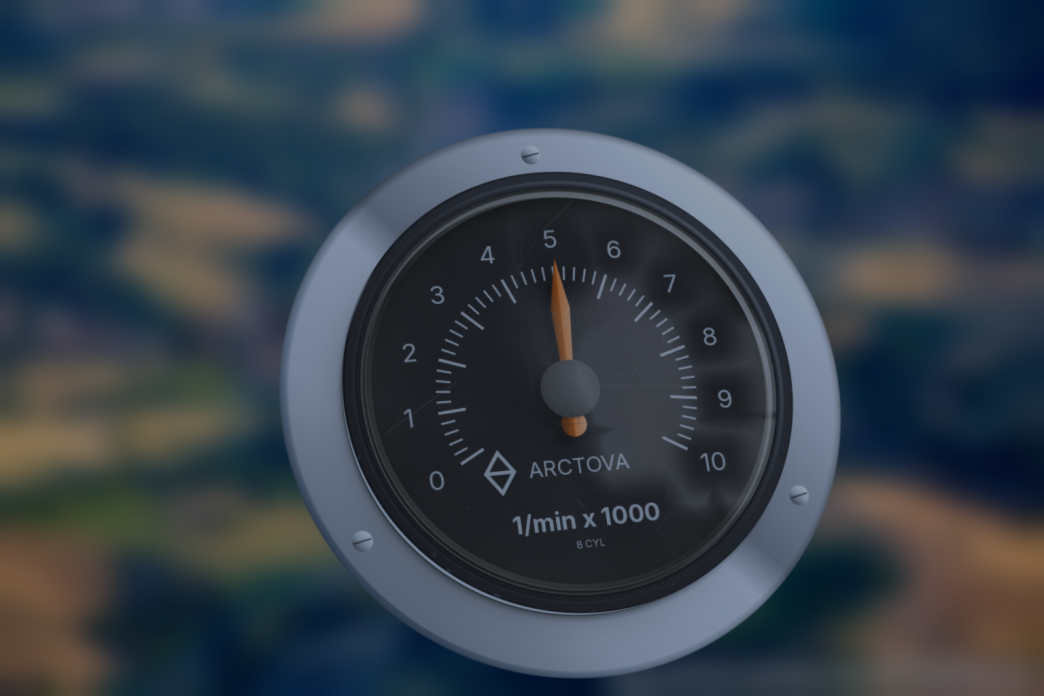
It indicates 5000 rpm
